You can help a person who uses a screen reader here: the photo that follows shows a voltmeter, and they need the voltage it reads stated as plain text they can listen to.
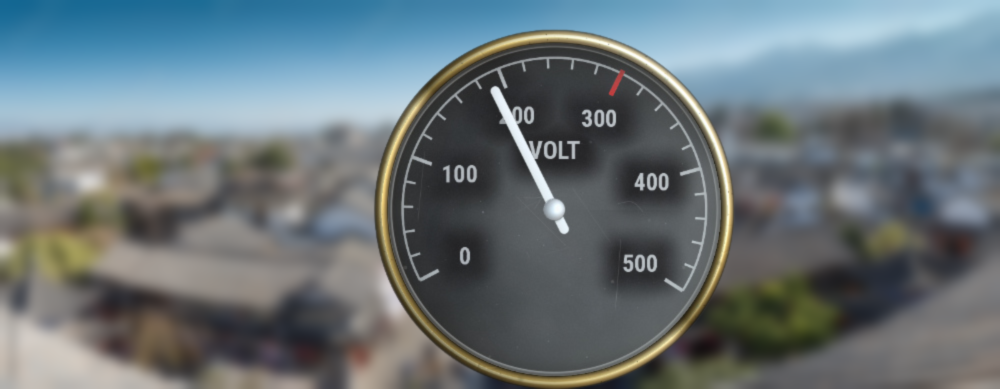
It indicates 190 V
